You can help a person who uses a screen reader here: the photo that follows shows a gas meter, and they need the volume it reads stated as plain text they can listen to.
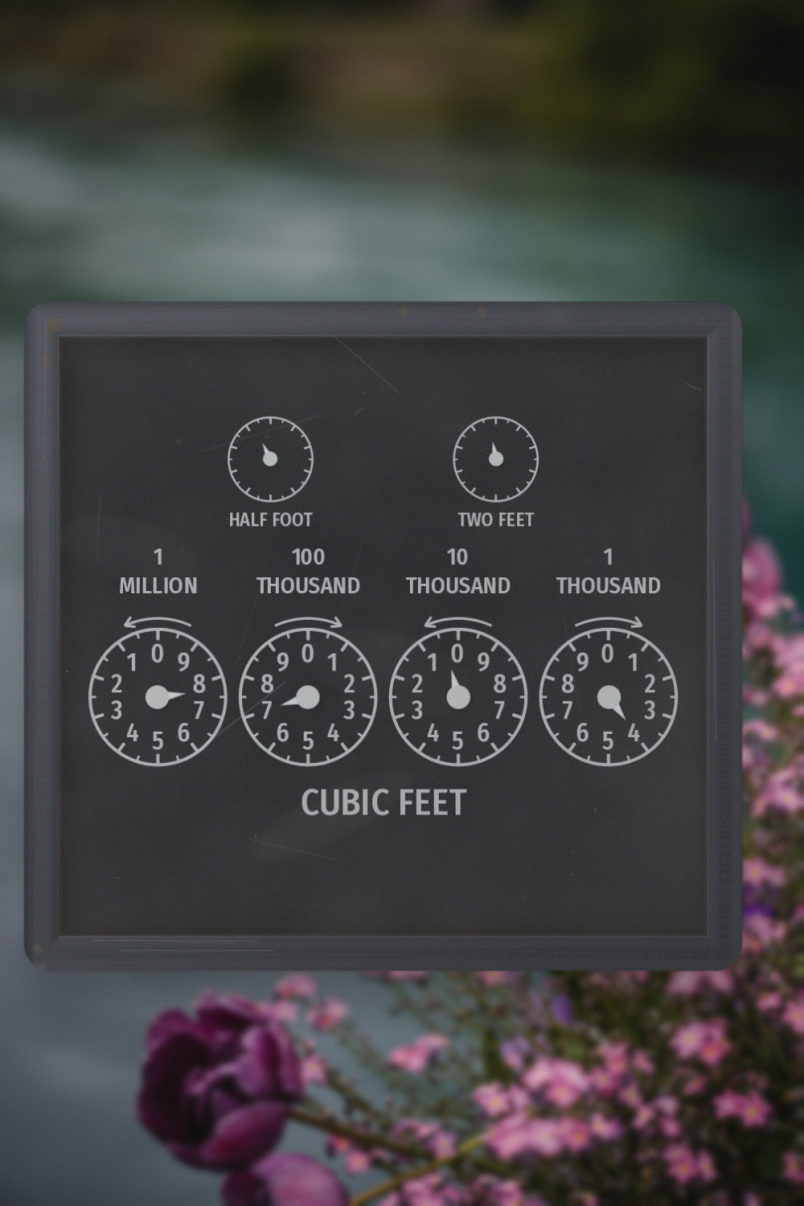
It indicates 770400 ft³
